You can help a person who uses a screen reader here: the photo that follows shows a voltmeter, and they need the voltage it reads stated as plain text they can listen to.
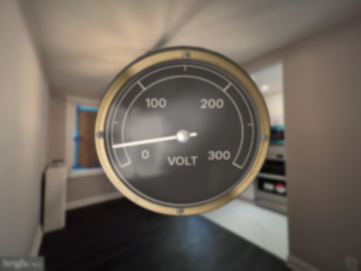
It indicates 25 V
